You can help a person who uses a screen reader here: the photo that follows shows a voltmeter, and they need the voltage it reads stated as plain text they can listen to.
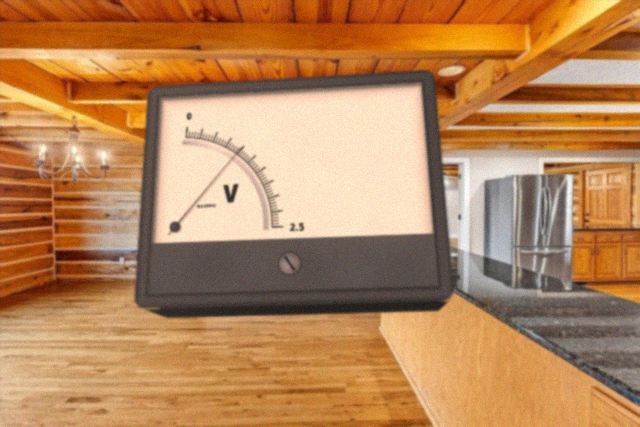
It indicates 1 V
